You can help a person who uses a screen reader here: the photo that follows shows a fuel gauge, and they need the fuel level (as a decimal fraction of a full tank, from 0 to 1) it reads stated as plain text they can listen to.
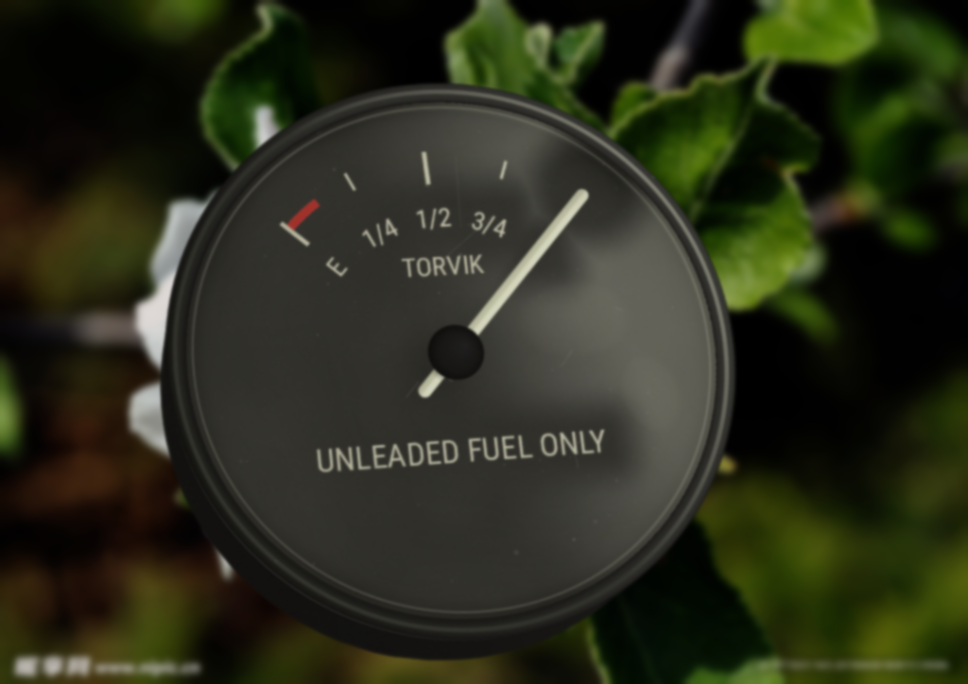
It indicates 1
